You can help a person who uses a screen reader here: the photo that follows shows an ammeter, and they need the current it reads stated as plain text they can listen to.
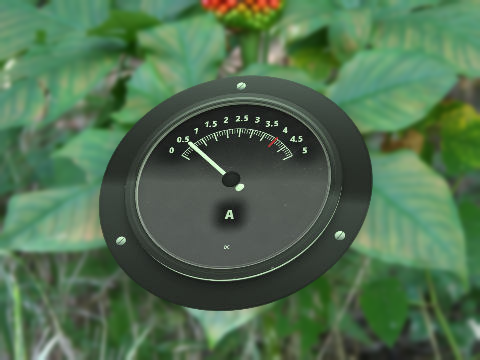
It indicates 0.5 A
